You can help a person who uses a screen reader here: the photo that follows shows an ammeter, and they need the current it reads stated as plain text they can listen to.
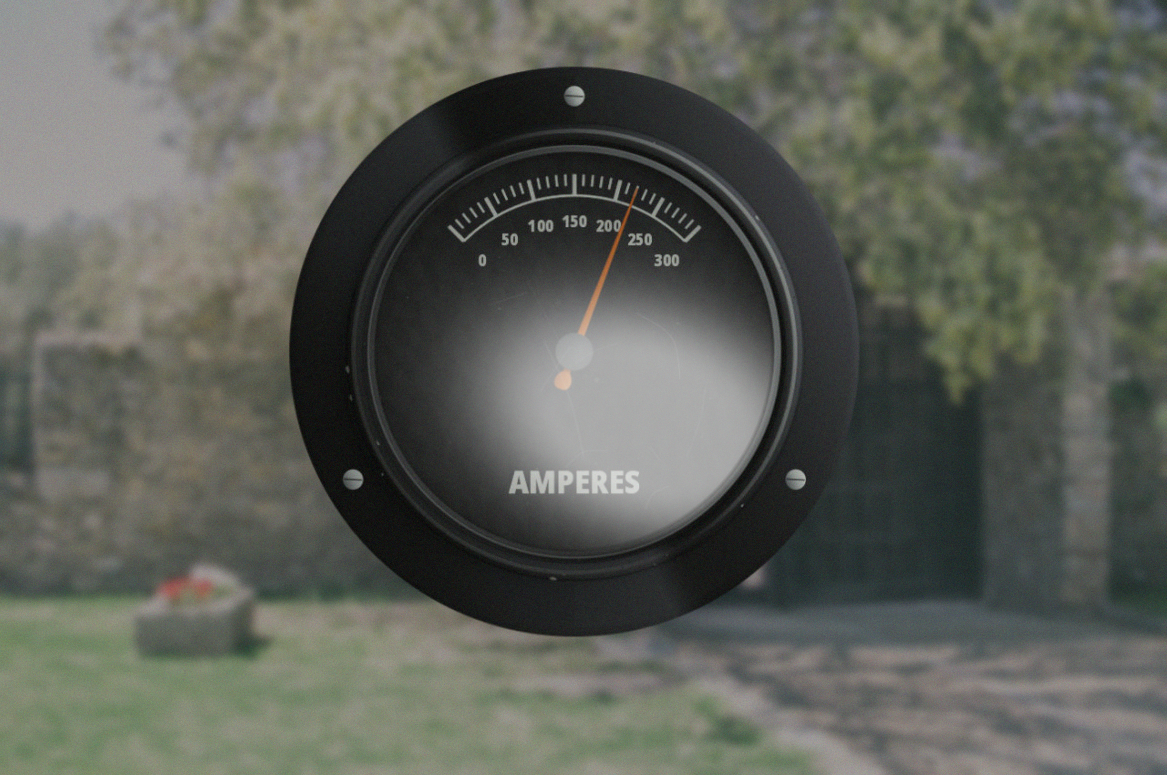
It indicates 220 A
